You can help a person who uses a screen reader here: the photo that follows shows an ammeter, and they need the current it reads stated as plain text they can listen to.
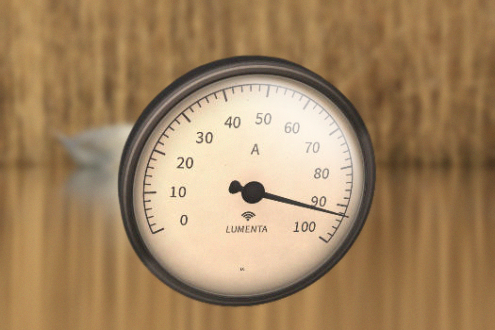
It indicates 92 A
